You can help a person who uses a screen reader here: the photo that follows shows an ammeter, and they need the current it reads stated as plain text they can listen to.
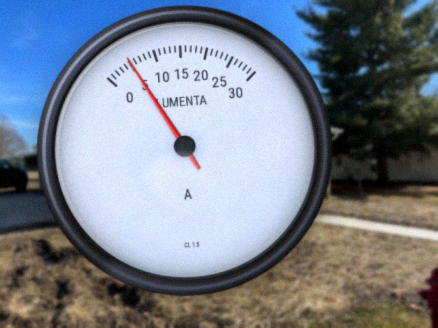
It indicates 5 A
